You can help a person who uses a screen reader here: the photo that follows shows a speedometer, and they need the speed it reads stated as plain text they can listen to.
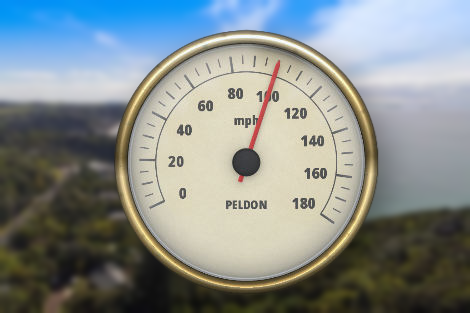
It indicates 100 mph
